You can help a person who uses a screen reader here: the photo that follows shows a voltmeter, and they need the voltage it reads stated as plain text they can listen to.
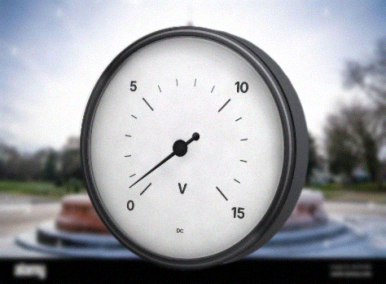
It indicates 0.5 V
